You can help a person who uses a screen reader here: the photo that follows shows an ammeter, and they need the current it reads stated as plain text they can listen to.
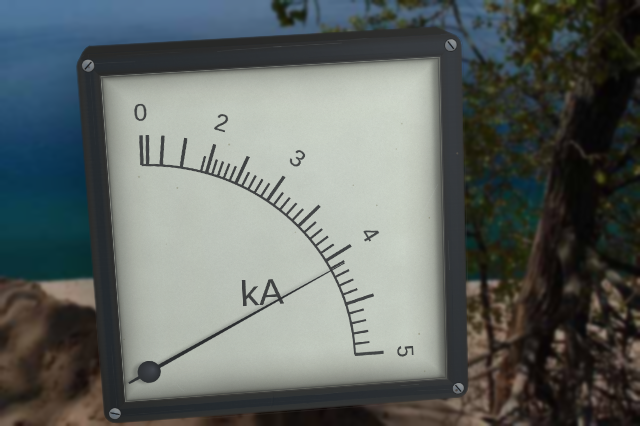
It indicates 4.1 kA
